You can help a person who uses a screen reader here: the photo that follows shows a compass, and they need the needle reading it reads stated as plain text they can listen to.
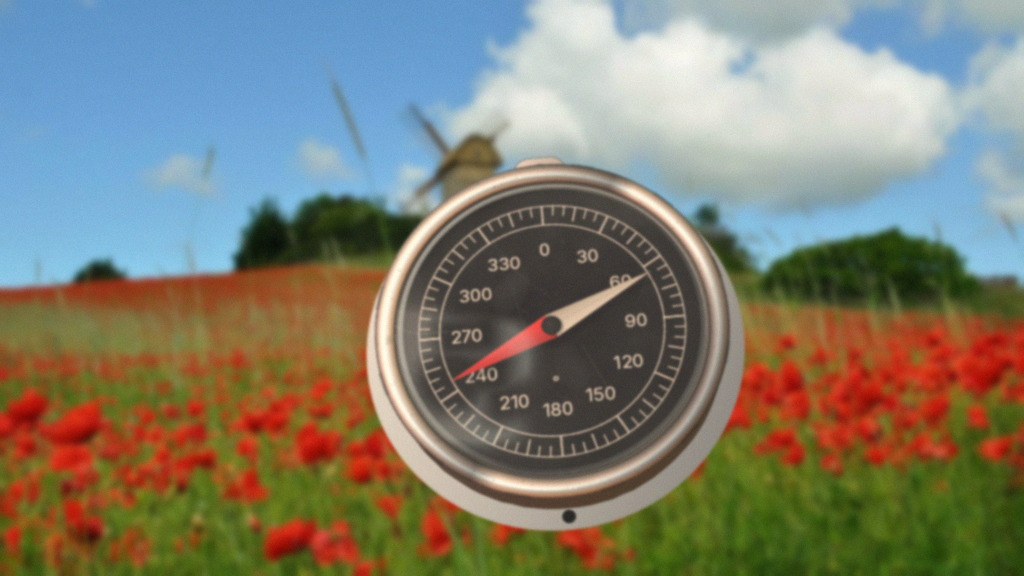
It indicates 245 °
